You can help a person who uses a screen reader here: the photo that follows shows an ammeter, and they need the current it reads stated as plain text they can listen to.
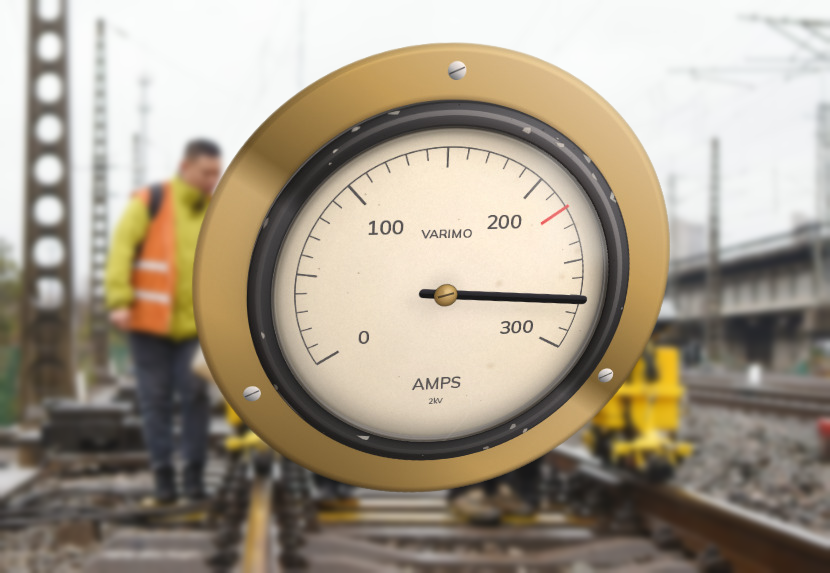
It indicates 270 A
